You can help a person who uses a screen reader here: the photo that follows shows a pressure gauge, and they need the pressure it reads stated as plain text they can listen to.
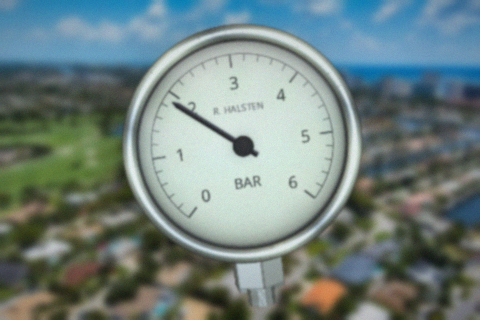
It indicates 1.9 bar
